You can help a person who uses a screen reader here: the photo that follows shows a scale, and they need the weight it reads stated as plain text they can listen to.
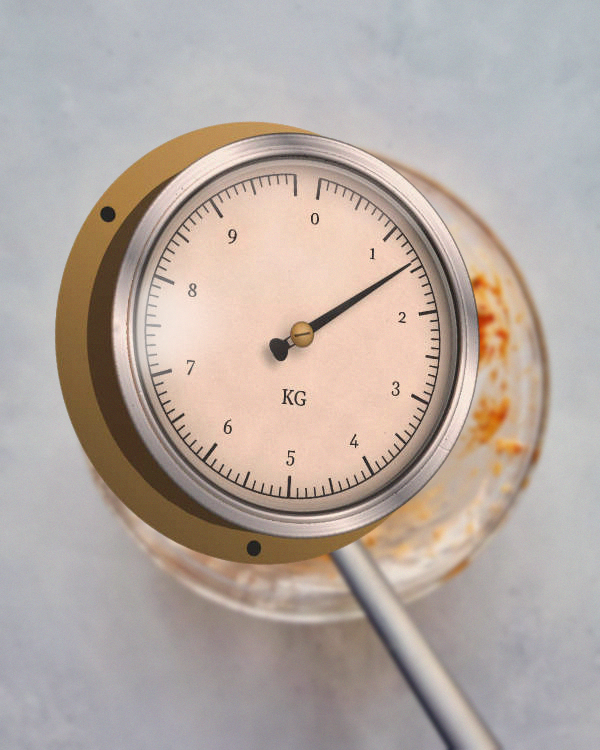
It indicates 1.4 kg
